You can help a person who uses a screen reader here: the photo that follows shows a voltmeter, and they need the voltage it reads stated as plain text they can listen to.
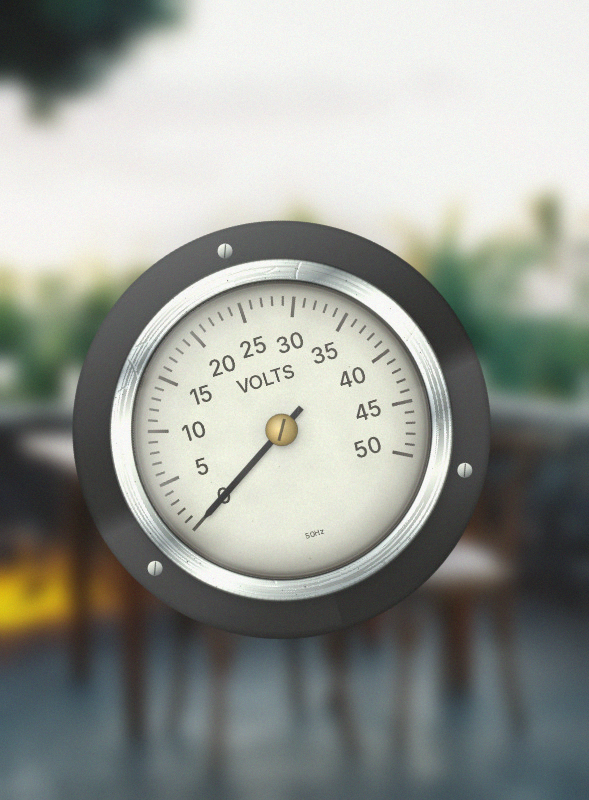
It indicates 0 V
